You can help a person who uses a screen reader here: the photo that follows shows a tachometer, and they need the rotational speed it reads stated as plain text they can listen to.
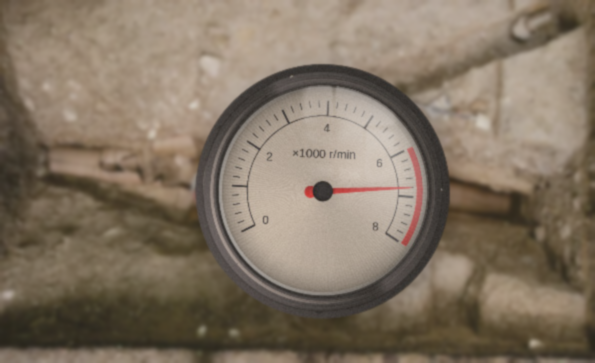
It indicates 6800 rpm
